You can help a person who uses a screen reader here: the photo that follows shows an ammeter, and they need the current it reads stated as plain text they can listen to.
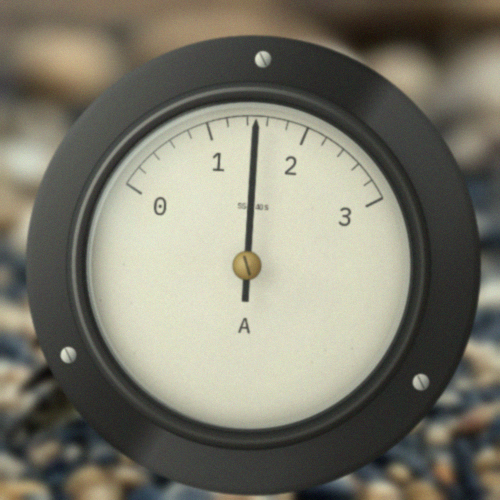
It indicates 1.5 A
